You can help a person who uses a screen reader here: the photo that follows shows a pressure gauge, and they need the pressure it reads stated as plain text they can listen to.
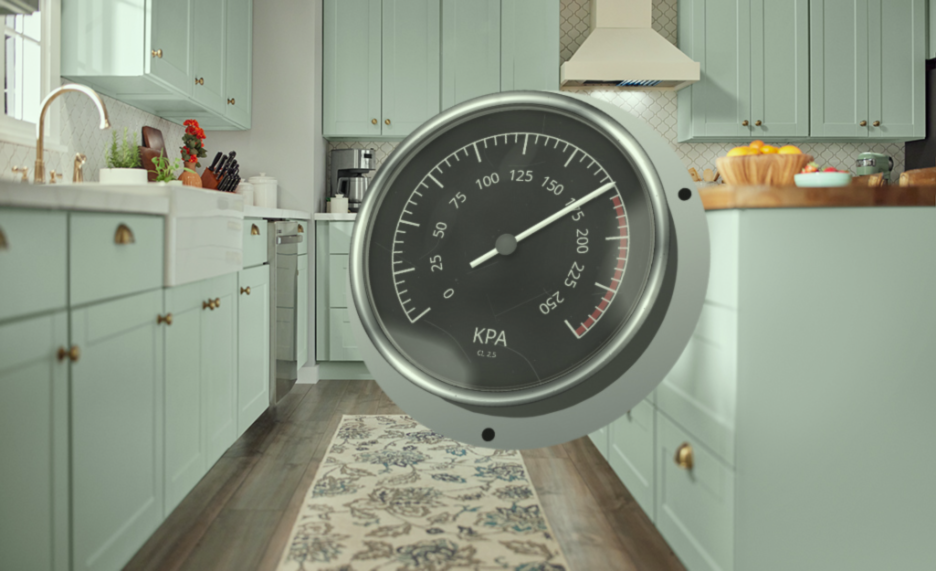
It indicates 175 kPa
